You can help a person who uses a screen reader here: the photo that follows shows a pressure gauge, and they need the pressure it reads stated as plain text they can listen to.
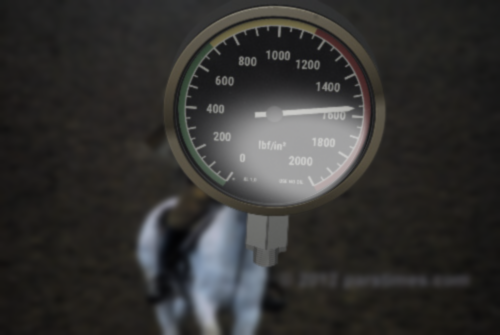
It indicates 1550 psi
